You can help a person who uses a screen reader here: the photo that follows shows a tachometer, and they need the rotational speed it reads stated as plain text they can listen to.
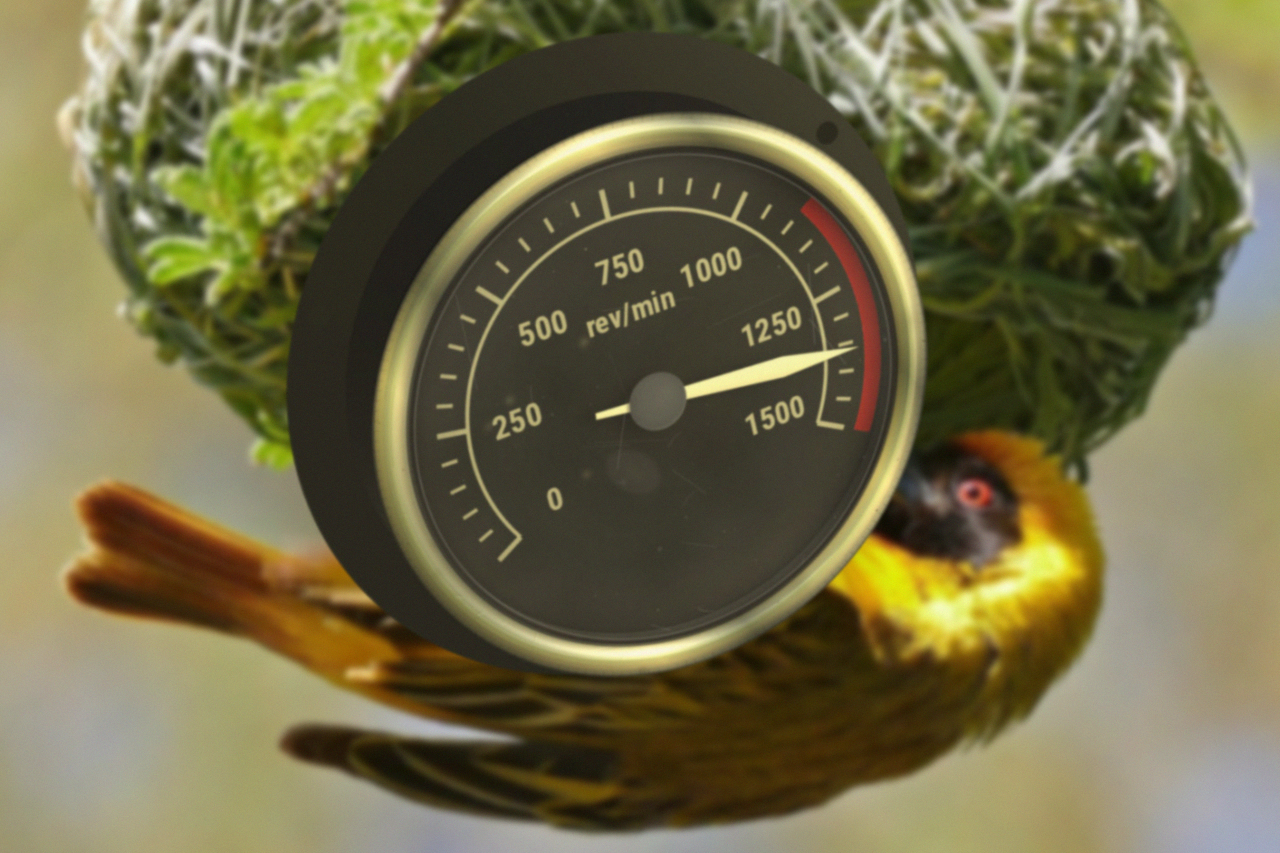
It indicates 1350 rpm
